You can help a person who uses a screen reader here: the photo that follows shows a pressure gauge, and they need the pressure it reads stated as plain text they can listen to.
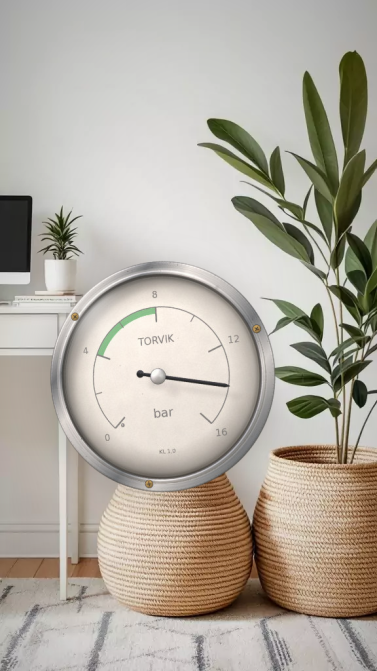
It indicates 14 bar
